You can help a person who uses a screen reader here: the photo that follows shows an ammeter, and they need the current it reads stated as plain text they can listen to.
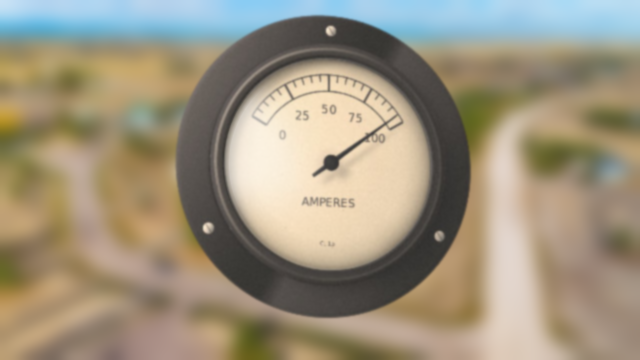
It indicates 95 A
